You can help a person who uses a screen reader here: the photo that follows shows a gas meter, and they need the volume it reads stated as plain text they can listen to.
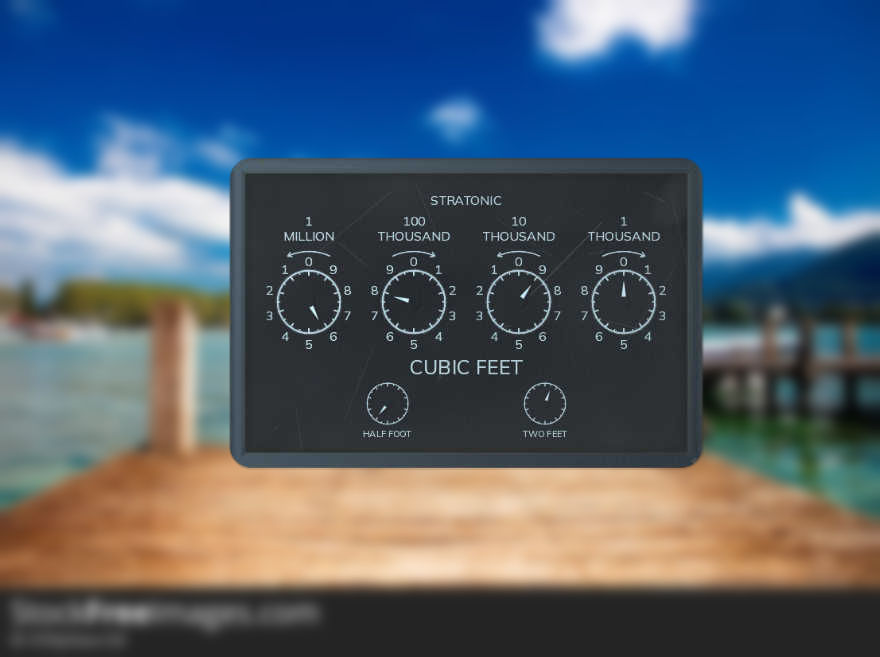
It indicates 579000 ft³
